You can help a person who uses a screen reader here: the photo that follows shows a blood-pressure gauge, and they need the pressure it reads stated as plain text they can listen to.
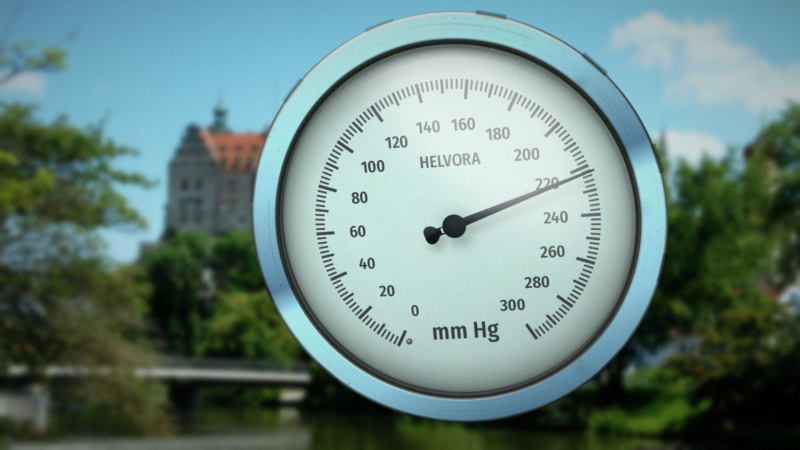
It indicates 222 mmHg
